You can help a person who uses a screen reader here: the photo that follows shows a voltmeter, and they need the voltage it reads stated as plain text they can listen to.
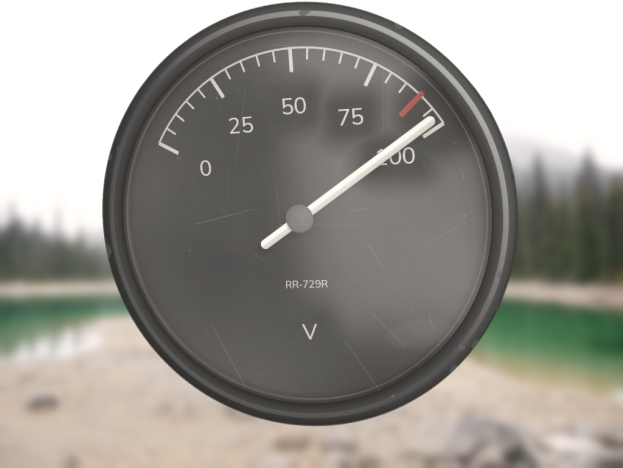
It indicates 97.5 V
